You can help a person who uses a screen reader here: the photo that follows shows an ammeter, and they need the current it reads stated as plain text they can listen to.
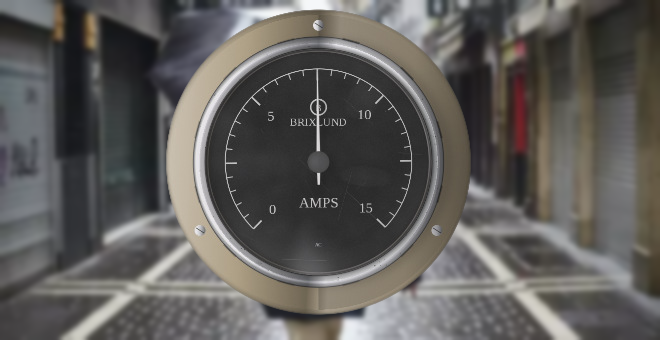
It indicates 7.5 A
